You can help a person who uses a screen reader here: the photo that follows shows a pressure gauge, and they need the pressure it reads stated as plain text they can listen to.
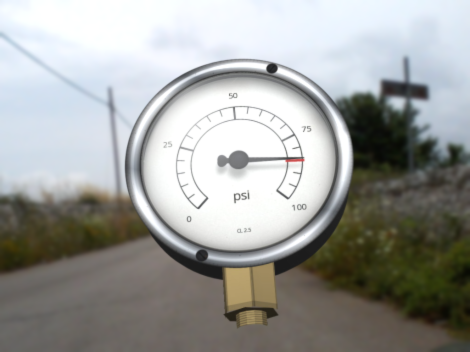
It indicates 85 psi
